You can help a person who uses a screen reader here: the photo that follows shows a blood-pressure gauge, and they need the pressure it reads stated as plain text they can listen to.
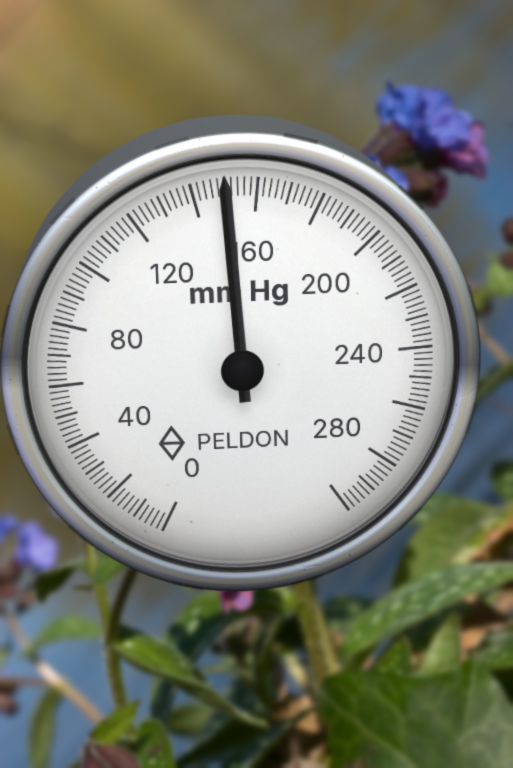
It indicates 150 mmHg
